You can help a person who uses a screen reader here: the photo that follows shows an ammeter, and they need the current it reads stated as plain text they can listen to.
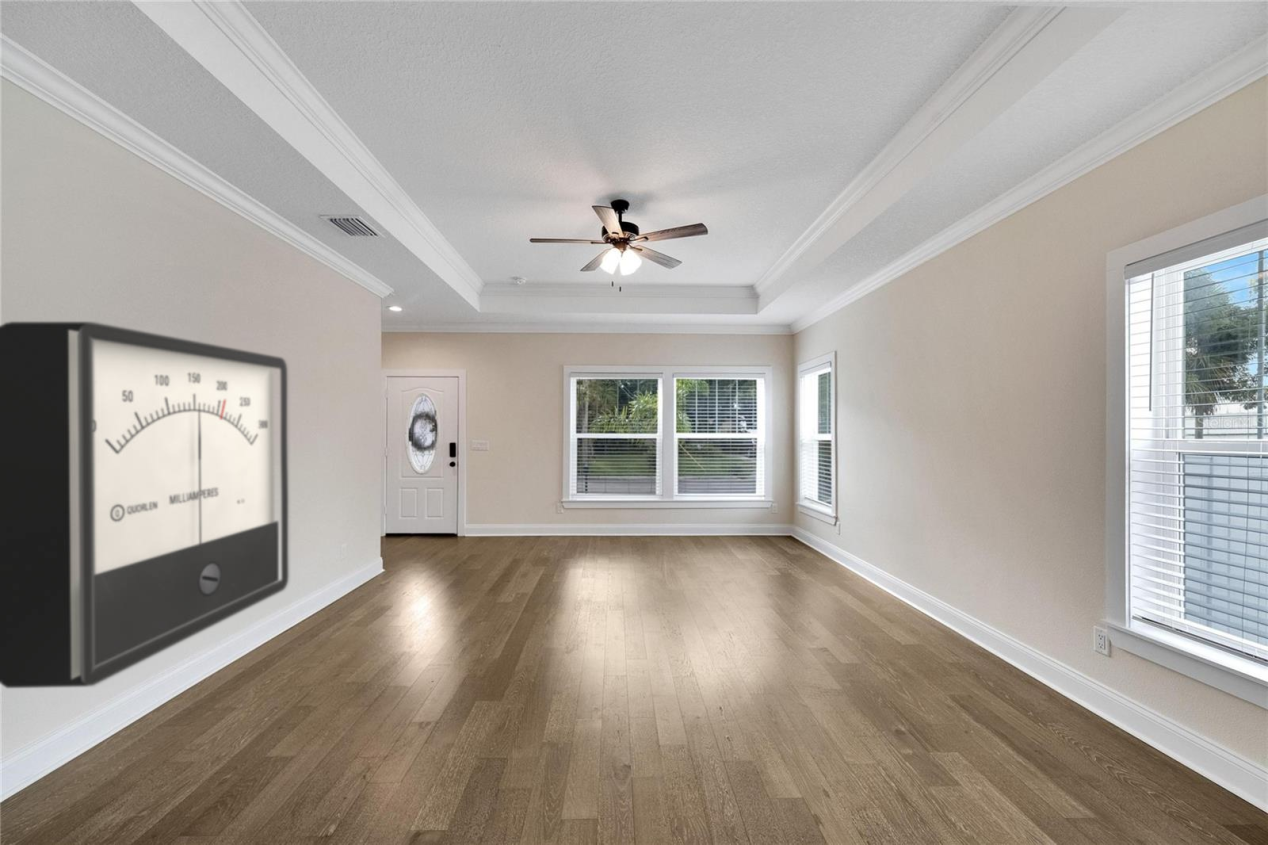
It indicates 150 mA
